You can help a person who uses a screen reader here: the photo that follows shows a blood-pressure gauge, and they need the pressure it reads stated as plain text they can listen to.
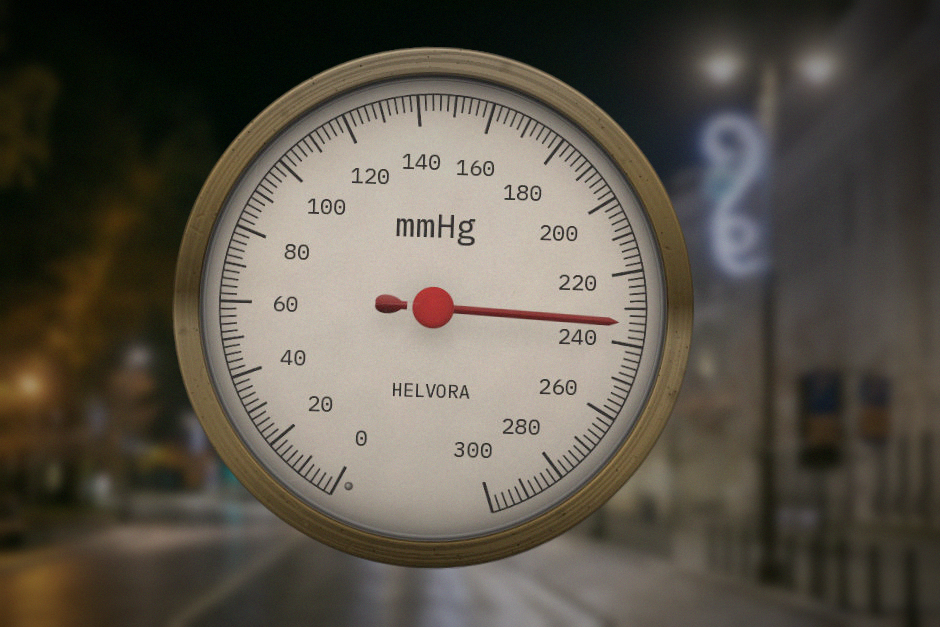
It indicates 234 mmHg
